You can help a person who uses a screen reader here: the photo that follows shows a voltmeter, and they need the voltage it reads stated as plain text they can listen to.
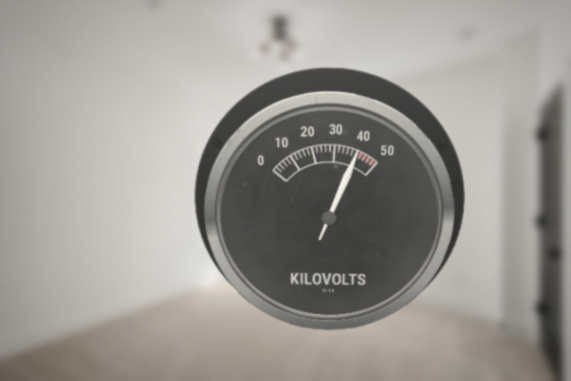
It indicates 40 kV
